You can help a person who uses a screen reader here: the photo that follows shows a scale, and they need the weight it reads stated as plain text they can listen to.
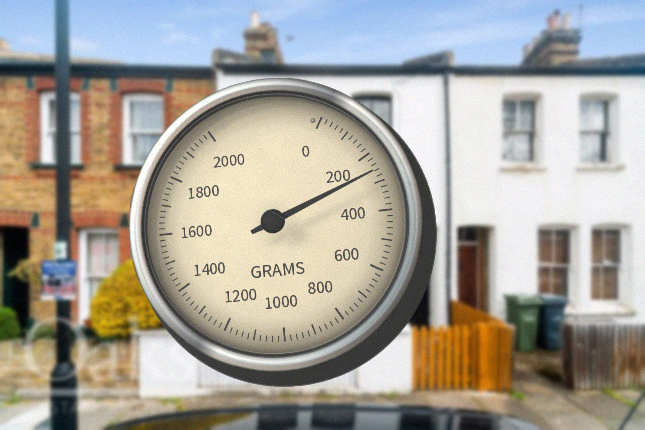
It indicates 260 g
